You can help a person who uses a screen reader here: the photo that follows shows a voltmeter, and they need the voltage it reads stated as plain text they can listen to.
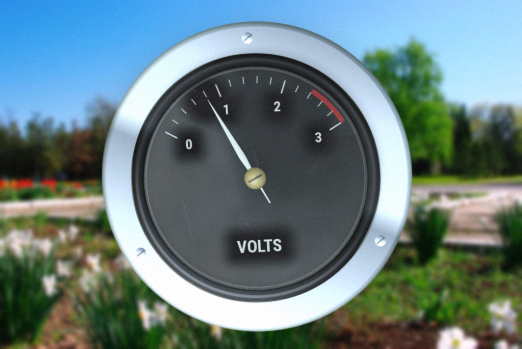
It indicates 0.8 V
